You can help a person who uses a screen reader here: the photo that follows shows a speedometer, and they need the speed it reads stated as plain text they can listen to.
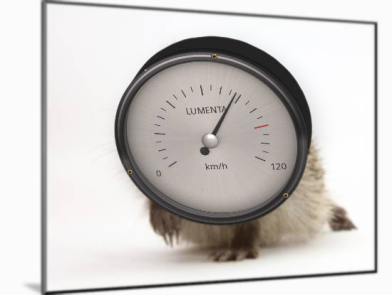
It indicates 77.5 km/h
